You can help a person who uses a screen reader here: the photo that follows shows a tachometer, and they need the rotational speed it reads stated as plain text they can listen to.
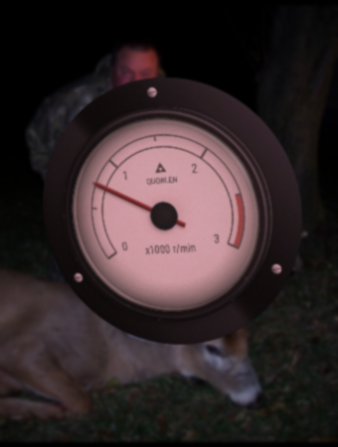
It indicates 750 rpm
